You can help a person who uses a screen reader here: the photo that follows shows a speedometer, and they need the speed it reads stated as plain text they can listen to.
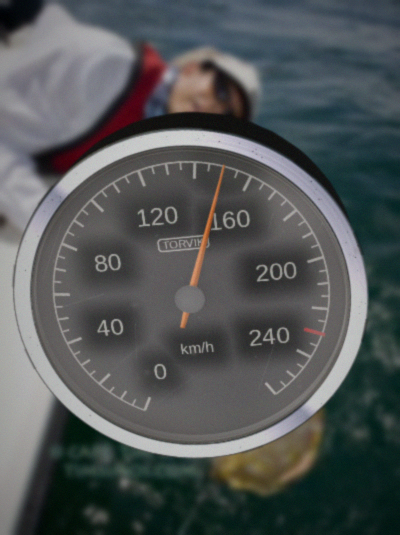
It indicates 150 km/h
